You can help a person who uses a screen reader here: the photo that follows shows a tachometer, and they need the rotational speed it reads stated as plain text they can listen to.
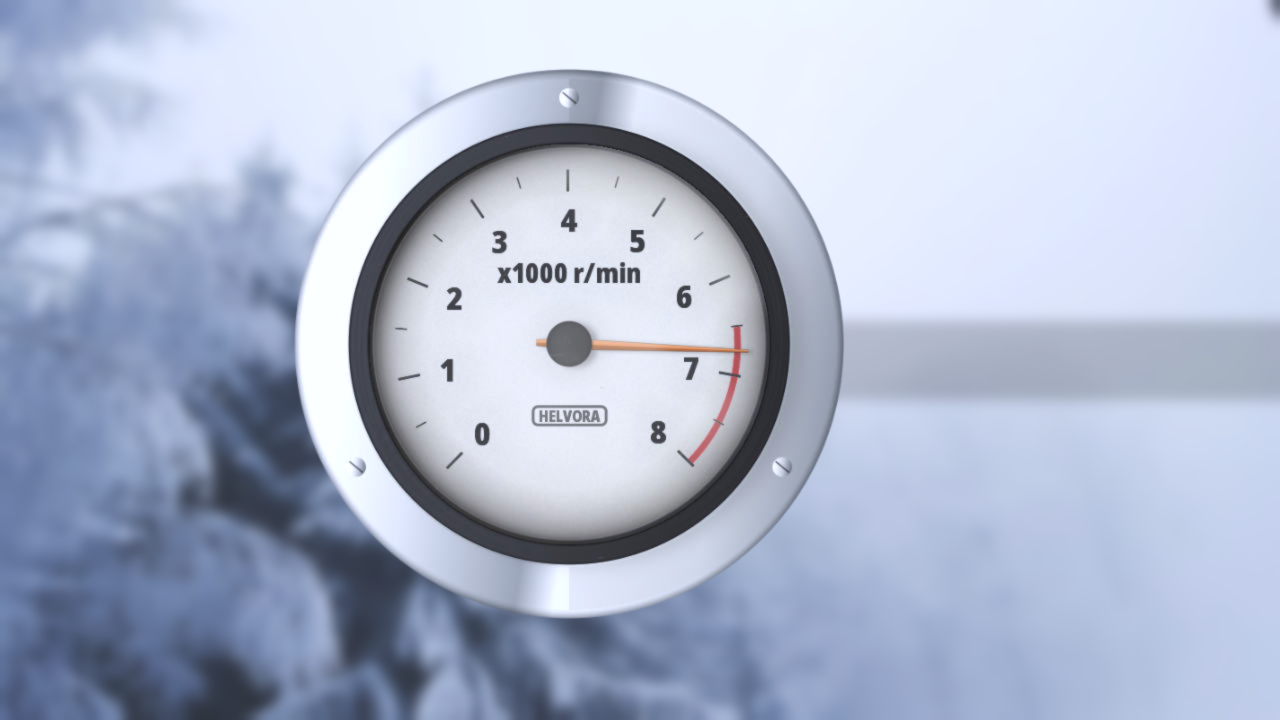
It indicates 6750 rpm
